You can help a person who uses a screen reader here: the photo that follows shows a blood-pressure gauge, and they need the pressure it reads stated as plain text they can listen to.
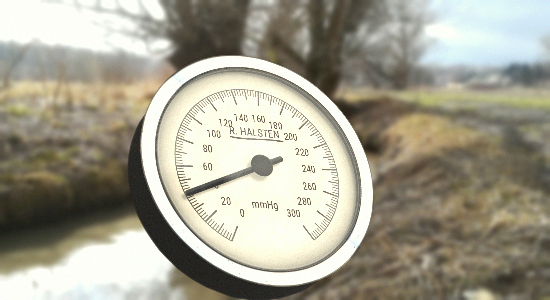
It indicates 40 mmHg
